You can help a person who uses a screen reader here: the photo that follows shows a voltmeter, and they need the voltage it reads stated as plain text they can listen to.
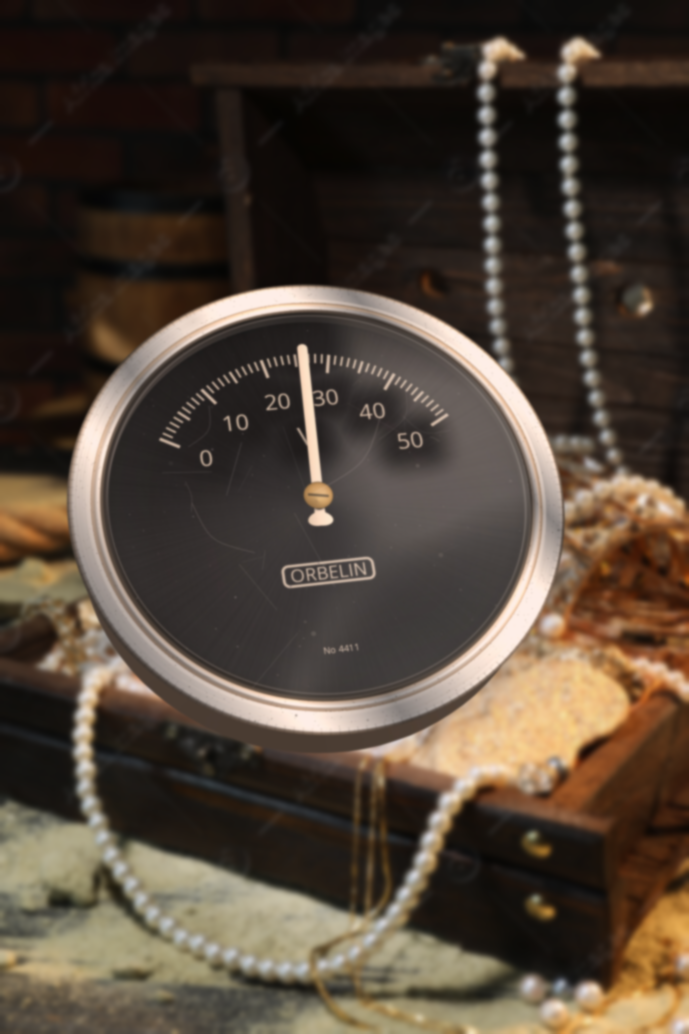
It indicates 26 V
